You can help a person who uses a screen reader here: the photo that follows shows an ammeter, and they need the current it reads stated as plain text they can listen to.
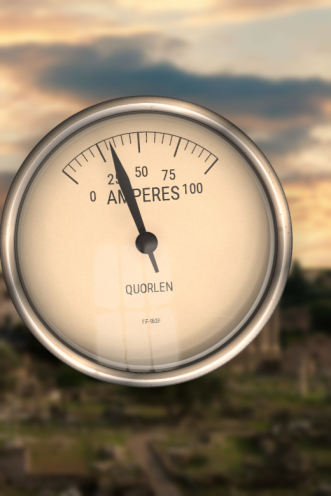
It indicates 32.5 A
